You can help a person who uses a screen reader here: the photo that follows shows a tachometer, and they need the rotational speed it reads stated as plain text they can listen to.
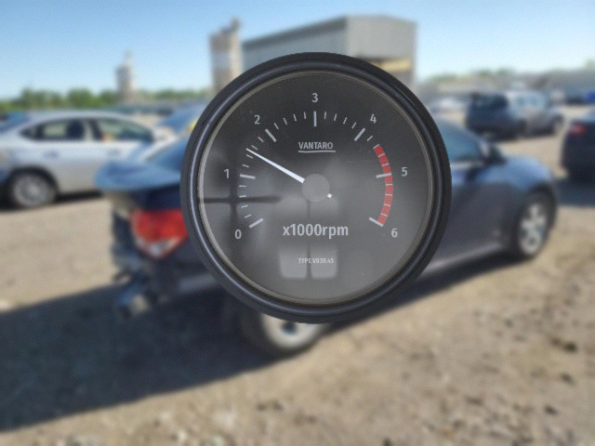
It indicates 1500 rpm
